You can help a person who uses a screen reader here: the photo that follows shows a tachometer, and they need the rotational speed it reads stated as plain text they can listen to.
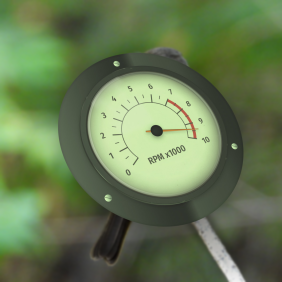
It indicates 9500 rpm
